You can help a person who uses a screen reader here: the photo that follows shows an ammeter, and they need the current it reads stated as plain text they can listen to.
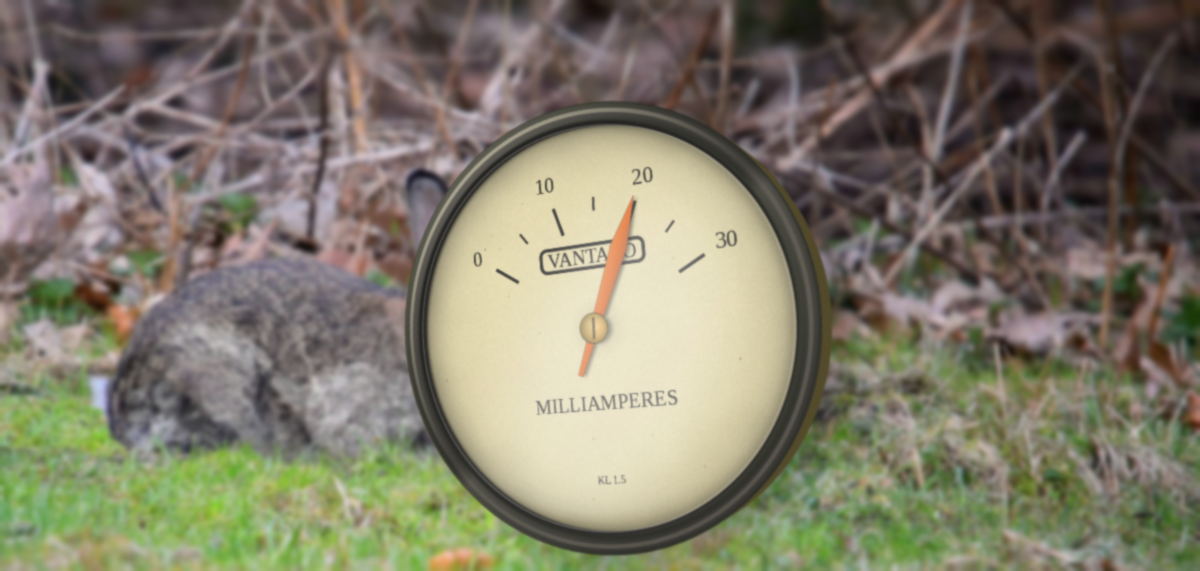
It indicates 20 mA
